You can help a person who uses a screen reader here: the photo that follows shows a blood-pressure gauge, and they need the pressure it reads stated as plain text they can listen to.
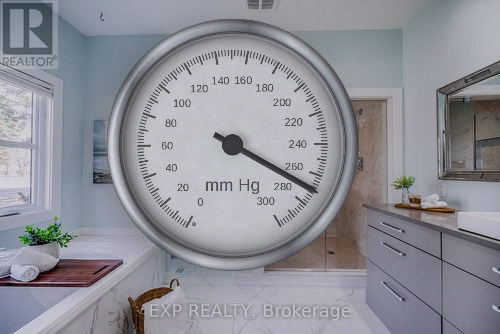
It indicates 270 mmHg
